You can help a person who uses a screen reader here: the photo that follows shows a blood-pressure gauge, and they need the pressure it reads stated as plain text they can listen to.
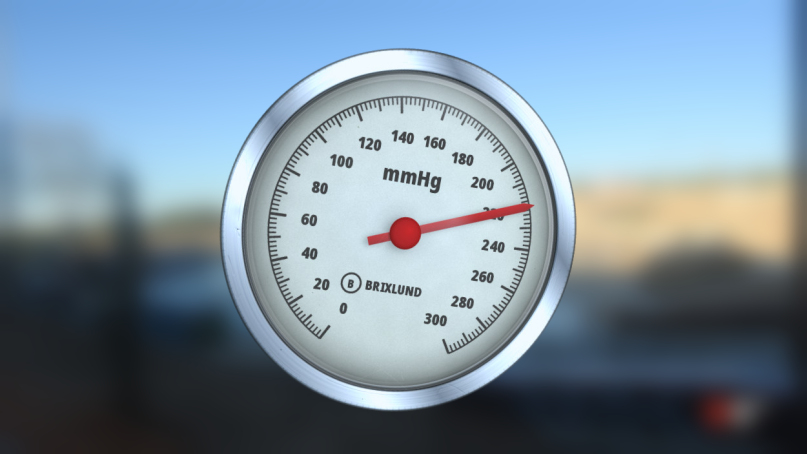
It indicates 220 mmHg
